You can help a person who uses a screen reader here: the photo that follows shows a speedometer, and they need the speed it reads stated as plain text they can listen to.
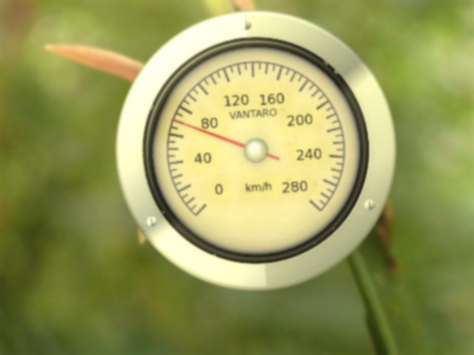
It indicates 70 km/h
